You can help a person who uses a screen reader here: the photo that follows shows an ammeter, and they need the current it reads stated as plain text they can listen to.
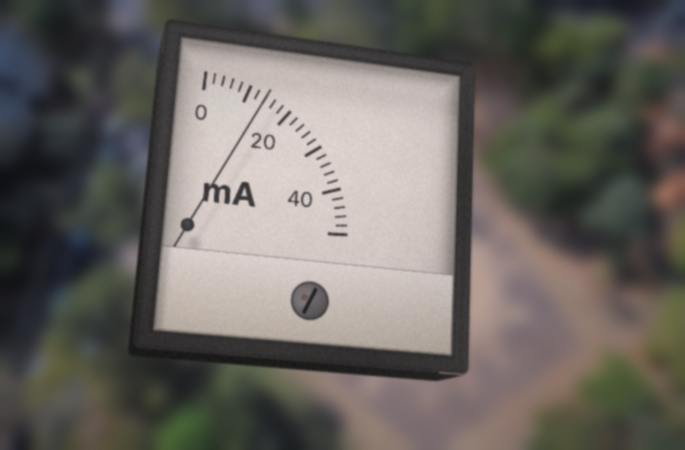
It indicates 14 mA
